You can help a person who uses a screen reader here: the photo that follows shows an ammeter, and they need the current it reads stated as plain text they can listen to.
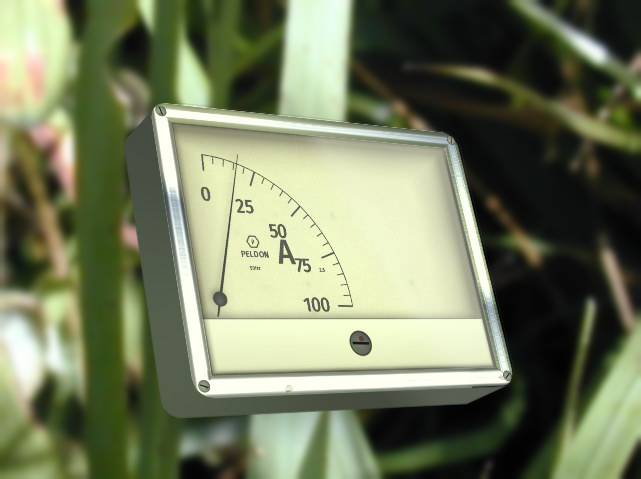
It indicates 15 A
